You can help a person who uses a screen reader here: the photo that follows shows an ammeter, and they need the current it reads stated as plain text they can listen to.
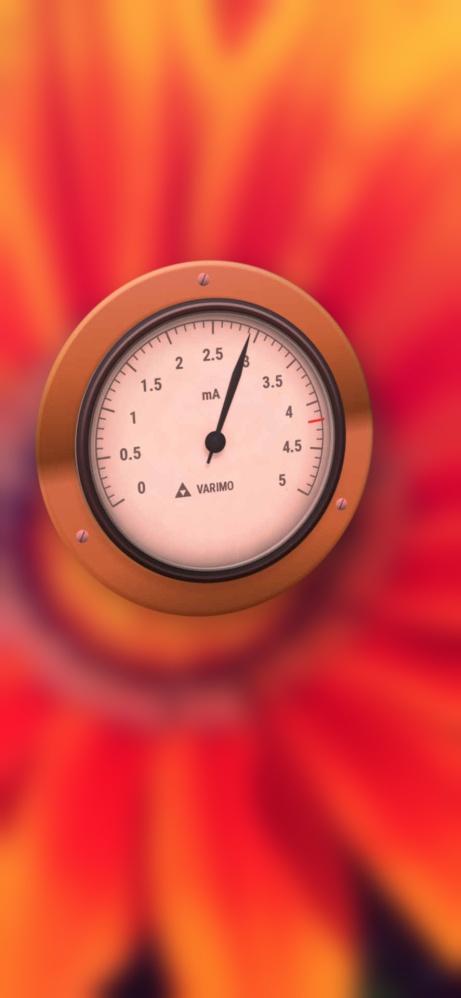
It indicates 2.9 mA
